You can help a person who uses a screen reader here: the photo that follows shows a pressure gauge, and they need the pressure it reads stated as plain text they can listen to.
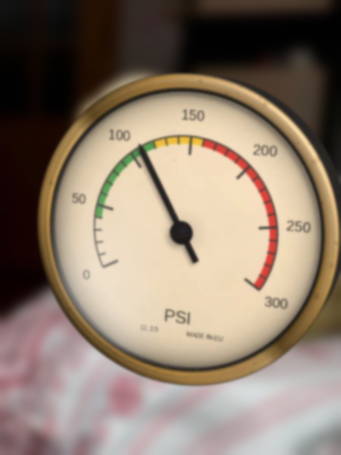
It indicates 110 psi
